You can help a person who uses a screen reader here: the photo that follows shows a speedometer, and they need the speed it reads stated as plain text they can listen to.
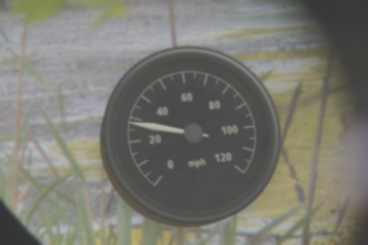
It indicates 27.5 mph
